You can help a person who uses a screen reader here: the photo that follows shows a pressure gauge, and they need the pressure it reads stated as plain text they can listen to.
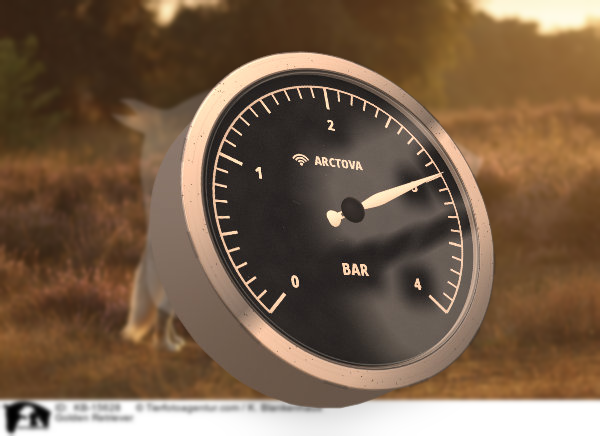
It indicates 3 bar
